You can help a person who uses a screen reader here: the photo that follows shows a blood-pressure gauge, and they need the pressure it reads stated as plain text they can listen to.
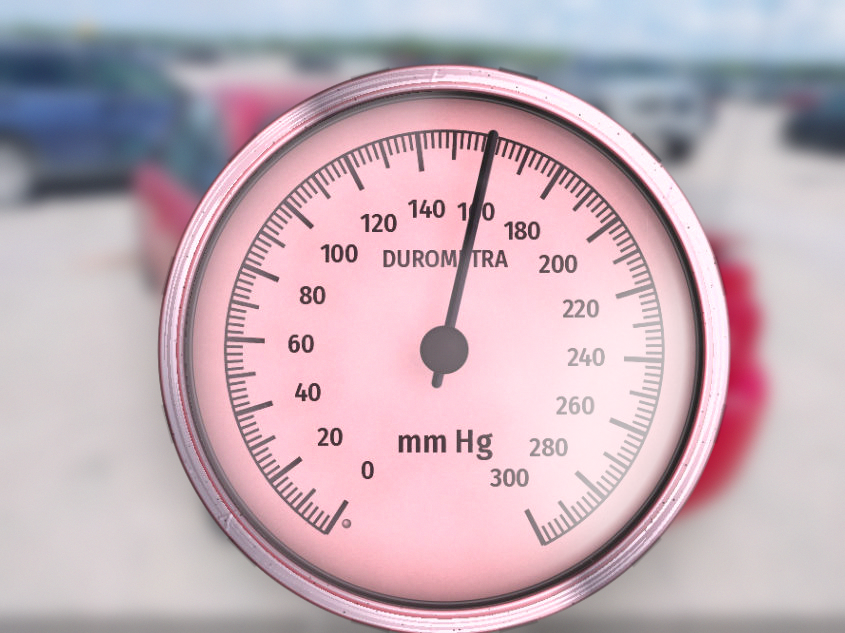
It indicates 160 mmHg
